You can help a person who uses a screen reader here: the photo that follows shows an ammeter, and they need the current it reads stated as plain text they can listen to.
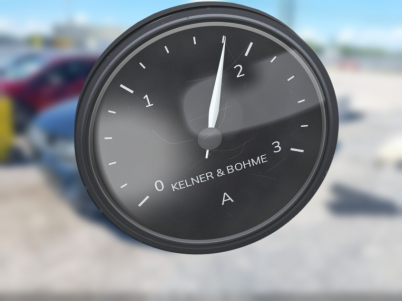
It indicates 1.8 A
